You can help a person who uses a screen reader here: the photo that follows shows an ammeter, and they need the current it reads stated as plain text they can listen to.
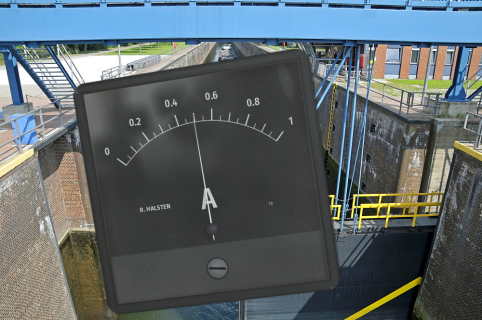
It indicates 0.5 A
